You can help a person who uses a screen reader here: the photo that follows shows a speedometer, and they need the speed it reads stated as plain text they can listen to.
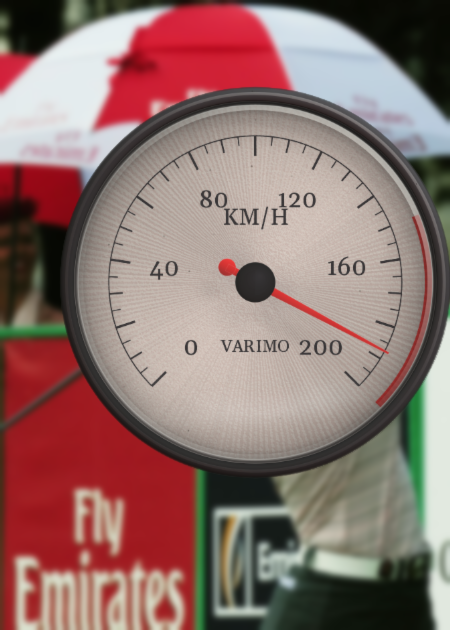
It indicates 187.5 km/h
